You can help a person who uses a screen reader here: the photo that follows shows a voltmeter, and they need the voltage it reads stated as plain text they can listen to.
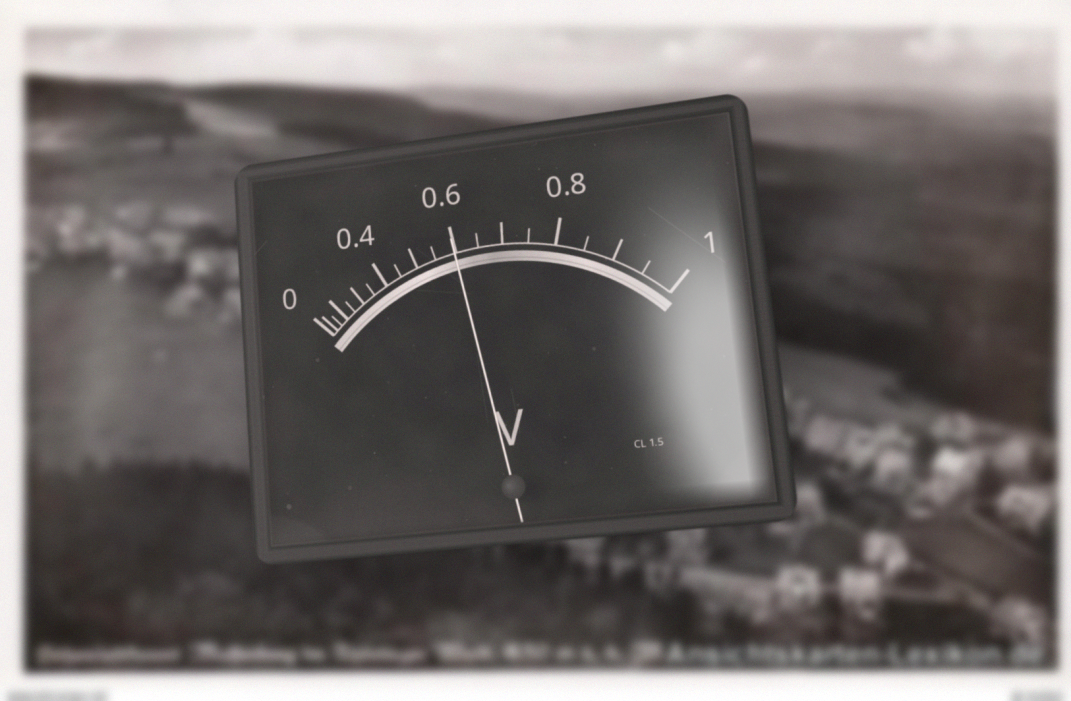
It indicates 0.6 V
